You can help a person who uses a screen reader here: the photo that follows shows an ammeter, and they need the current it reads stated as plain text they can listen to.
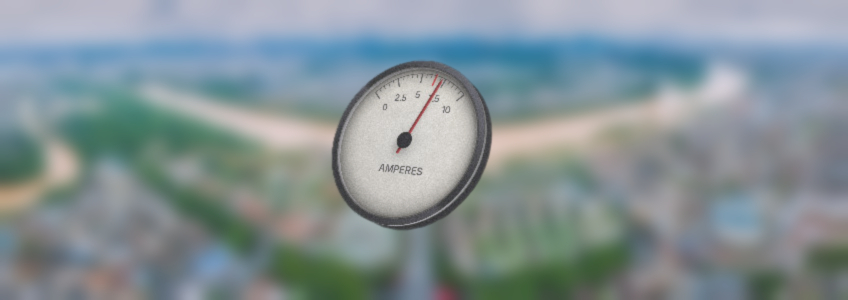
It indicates 7.5 A
